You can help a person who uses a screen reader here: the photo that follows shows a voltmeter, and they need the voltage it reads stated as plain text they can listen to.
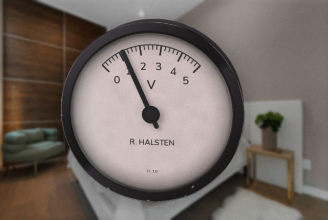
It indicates 1.2 V
